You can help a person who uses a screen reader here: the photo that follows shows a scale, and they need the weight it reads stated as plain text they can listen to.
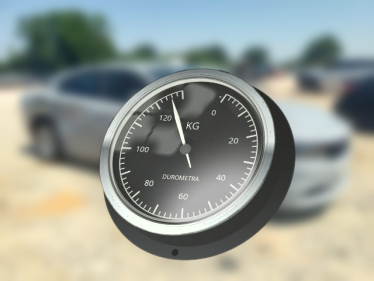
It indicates 126 kg
